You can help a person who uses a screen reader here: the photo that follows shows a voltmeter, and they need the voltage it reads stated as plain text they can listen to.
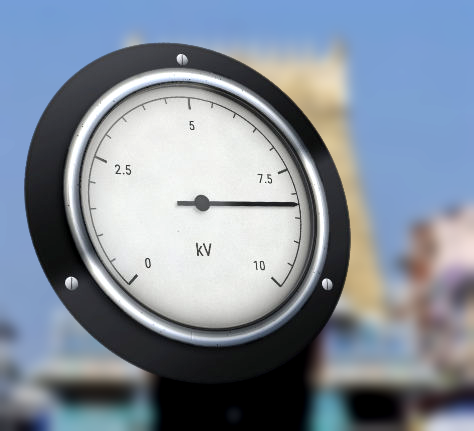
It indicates 8.25 kV
